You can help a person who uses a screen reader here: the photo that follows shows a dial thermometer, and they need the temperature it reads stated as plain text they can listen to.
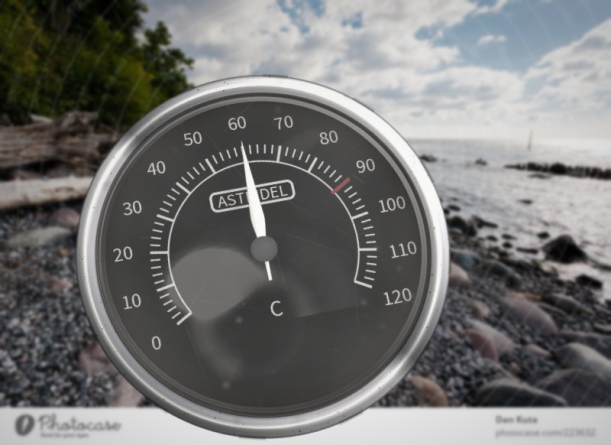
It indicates 60 °C
